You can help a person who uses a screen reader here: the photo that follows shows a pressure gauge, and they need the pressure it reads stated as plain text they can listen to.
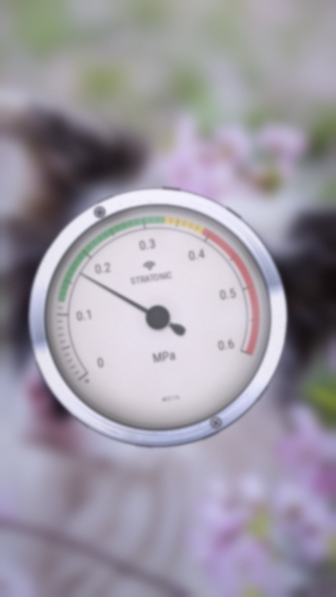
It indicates 0.17 MPa
